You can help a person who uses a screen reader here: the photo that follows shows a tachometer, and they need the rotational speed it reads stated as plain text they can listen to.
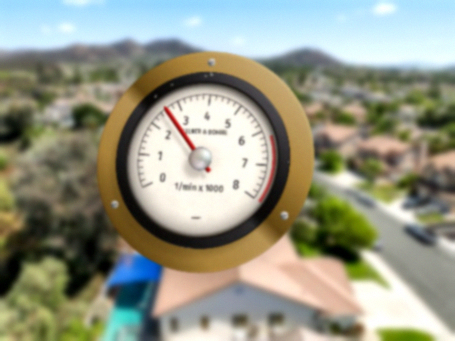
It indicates 2600 rpm
